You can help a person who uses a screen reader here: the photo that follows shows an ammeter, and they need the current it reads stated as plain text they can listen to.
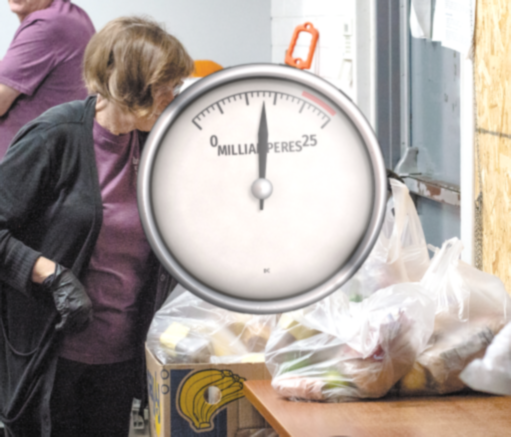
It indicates 13 mA
